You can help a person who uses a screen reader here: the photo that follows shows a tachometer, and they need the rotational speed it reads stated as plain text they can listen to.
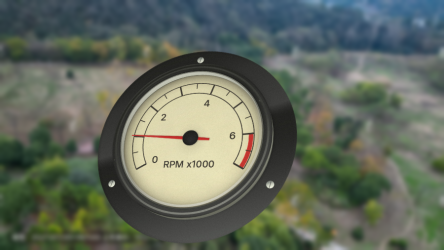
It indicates 1000 rpm
